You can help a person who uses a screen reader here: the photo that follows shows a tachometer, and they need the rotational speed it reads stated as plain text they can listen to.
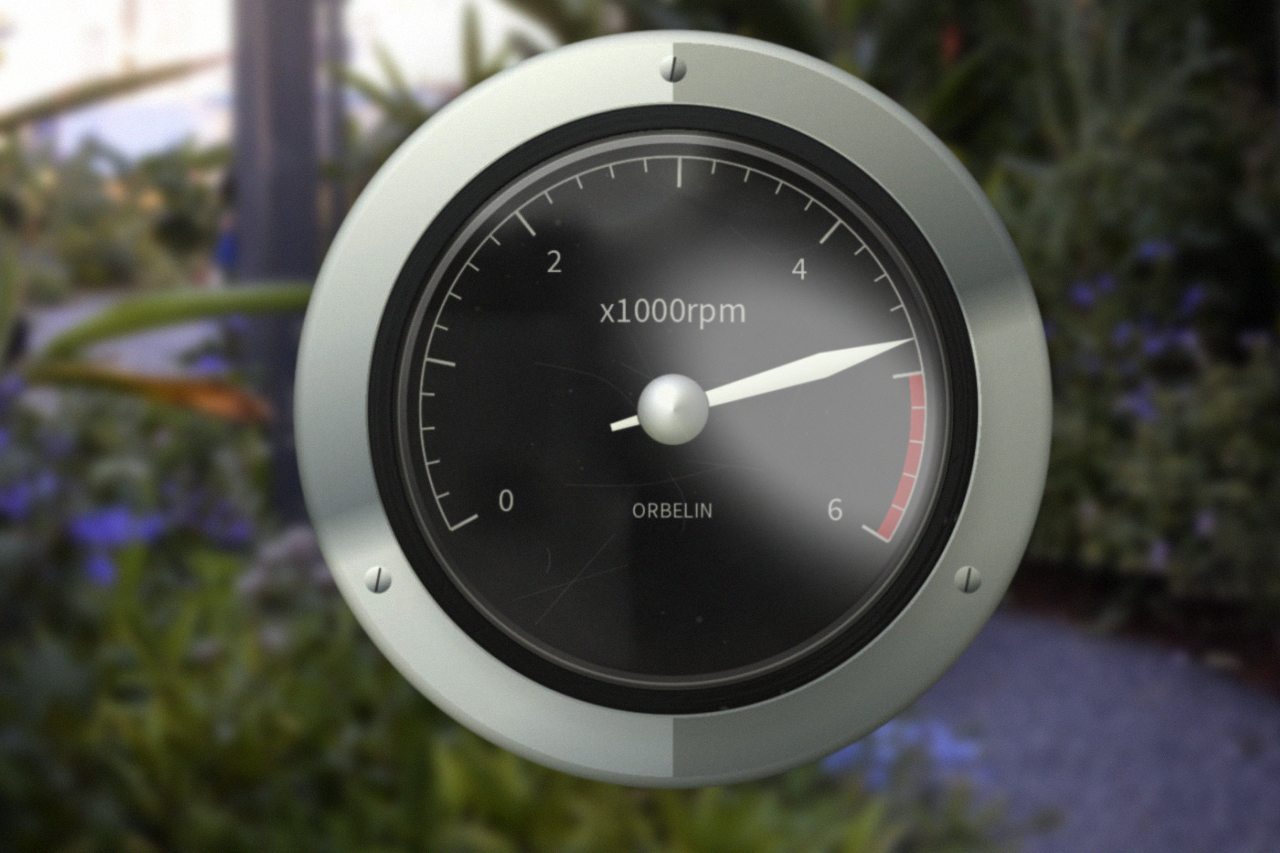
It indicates 4800 rpm
